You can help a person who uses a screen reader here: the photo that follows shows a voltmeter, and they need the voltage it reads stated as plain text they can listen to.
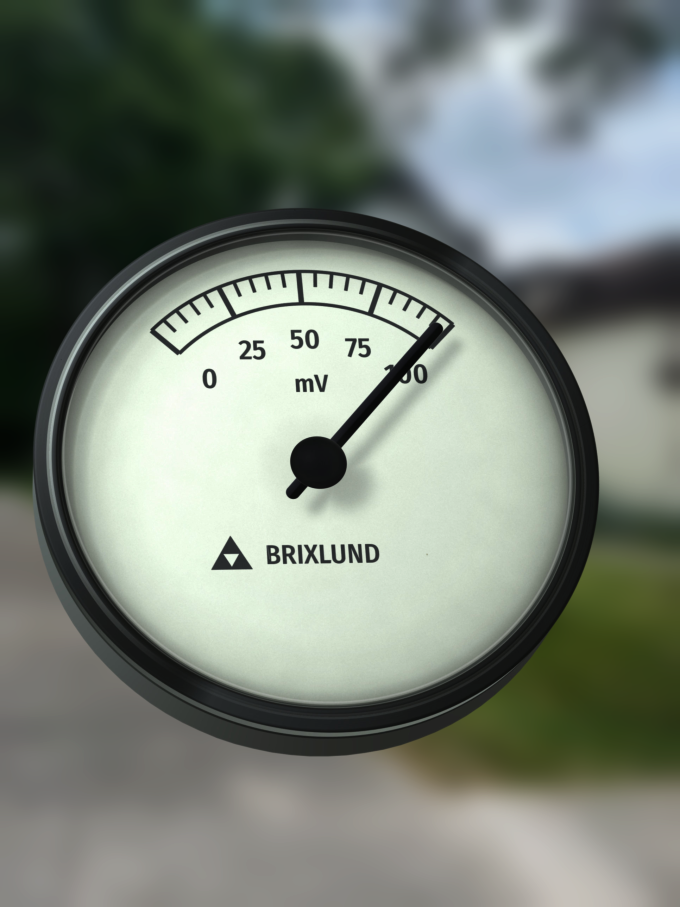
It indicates 97.5 mV
